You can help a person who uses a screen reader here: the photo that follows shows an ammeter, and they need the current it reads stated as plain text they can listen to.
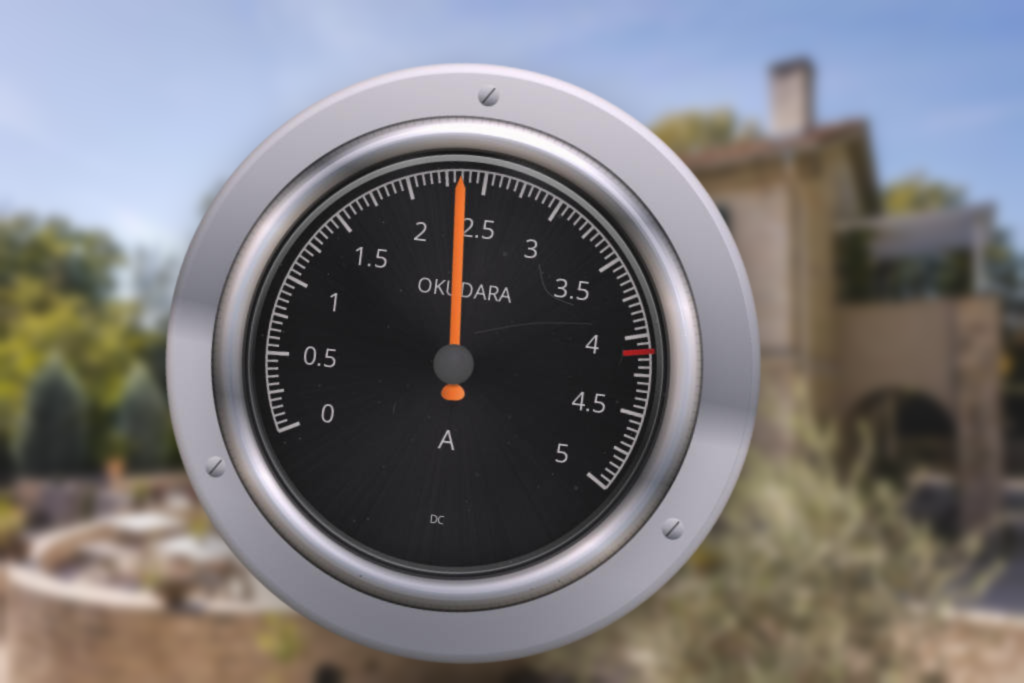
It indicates 2.35 A
